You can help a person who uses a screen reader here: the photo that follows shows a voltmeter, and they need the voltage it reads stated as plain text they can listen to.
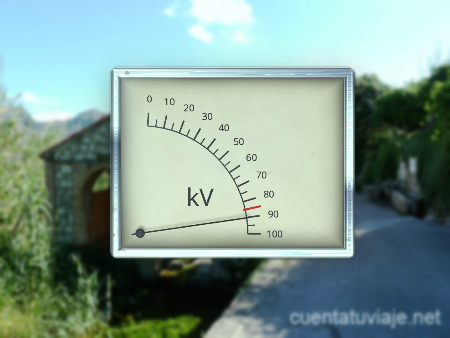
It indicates 90 kV
